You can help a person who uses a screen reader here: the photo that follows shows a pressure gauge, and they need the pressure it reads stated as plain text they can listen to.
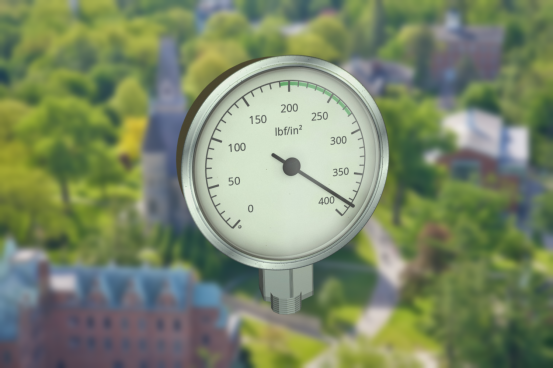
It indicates 385 psi
